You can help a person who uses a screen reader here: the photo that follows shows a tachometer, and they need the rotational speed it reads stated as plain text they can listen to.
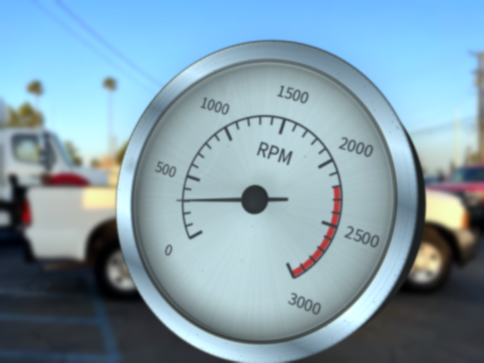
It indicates 300 rpm
